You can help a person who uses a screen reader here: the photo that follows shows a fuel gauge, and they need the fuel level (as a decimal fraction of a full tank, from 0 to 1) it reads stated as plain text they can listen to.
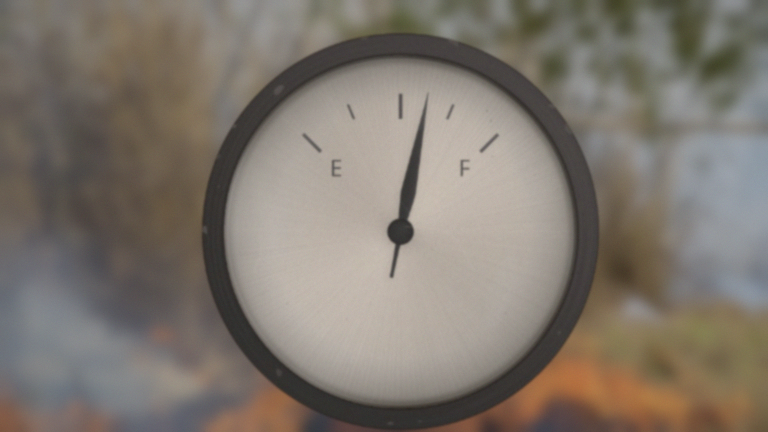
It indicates 0.625
